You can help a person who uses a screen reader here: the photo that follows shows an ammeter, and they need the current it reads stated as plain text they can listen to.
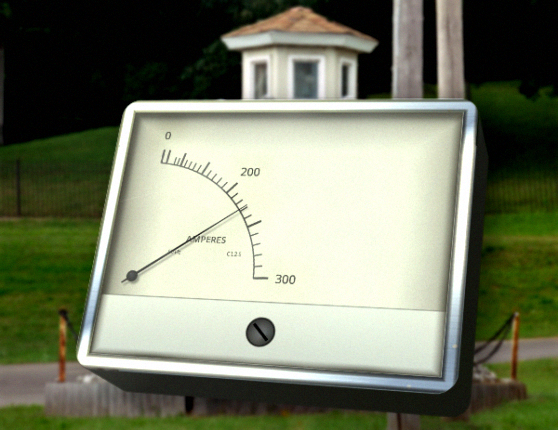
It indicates 230 A
